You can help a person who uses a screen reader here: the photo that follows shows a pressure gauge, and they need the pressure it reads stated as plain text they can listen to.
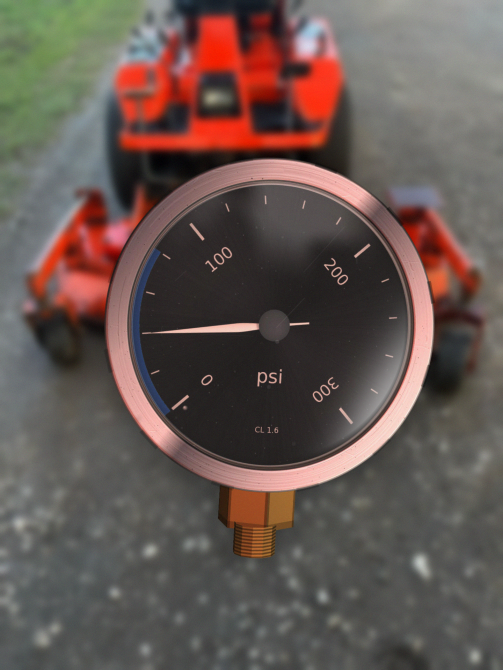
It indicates 40 psi
